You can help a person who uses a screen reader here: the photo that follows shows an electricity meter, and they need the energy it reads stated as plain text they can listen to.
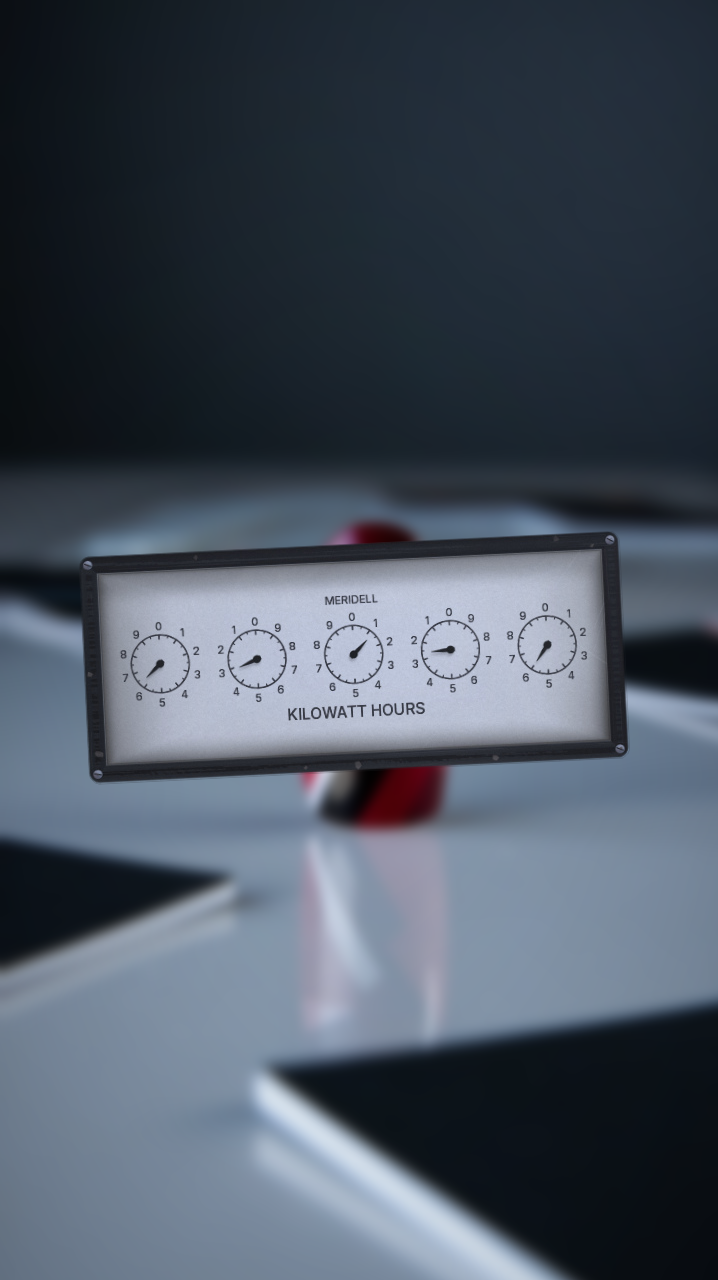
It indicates 63126 kWh
